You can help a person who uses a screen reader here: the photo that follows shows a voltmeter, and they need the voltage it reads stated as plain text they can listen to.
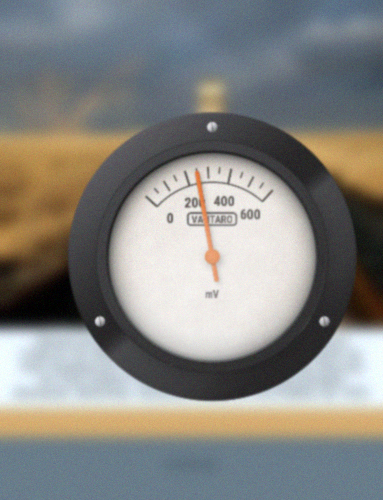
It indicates 250 mV
